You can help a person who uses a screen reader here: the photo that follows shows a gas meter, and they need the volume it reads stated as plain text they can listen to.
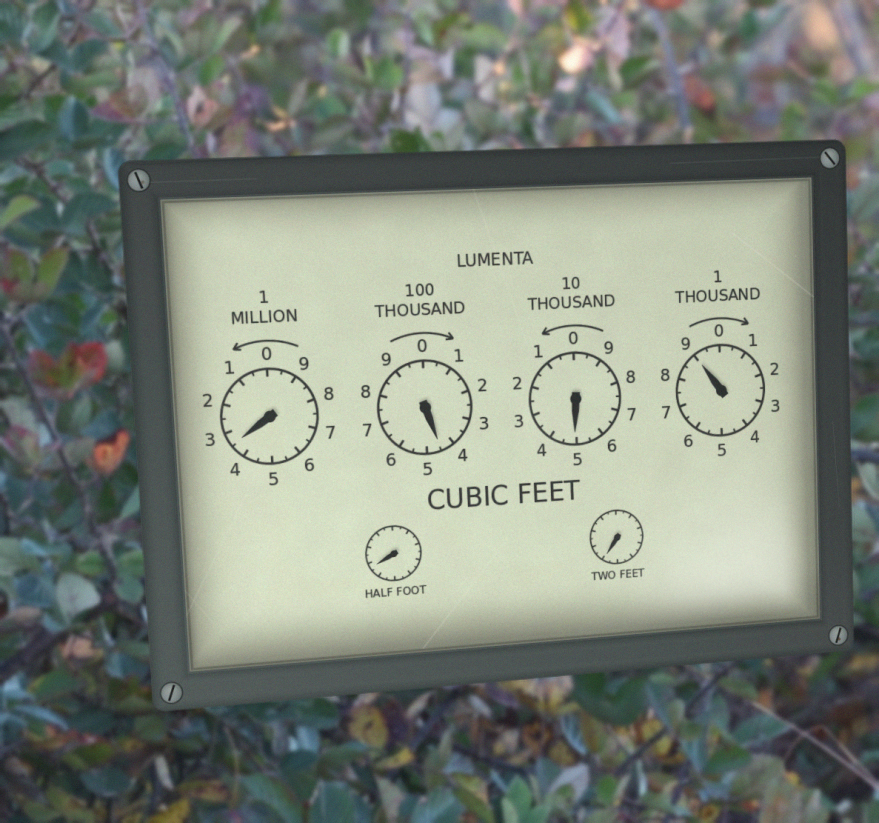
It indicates 344900 ft³
